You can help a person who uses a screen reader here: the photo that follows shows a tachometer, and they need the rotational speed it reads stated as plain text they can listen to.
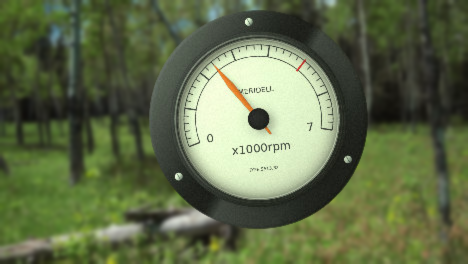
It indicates 2400 rpm
